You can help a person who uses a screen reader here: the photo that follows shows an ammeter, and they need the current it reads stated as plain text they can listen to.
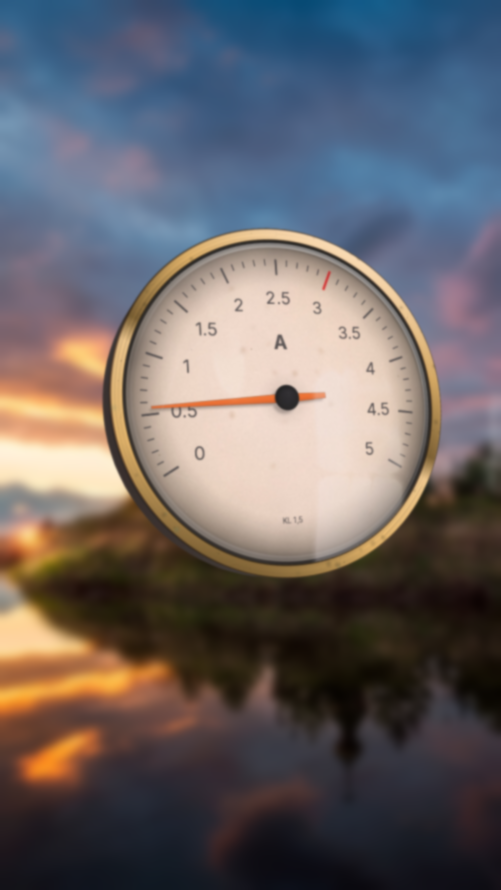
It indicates 0.55 A
